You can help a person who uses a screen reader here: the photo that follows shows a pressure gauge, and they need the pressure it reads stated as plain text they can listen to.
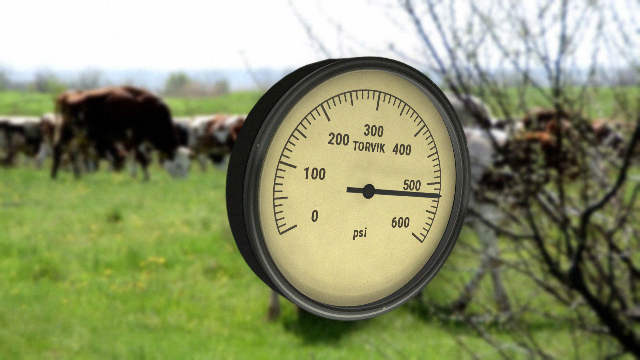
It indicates 520 psi
